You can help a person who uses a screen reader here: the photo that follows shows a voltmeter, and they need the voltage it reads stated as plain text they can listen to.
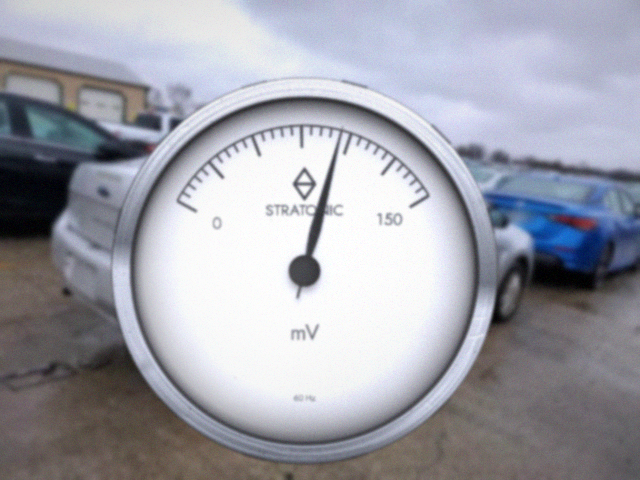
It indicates 95 mV
